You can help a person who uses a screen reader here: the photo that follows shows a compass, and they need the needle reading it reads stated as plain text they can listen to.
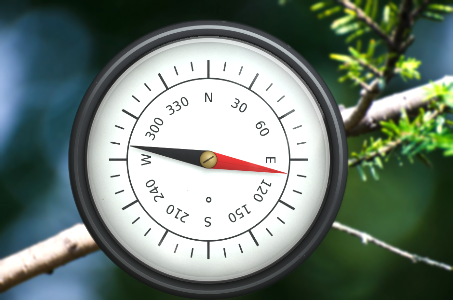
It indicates 100 °
